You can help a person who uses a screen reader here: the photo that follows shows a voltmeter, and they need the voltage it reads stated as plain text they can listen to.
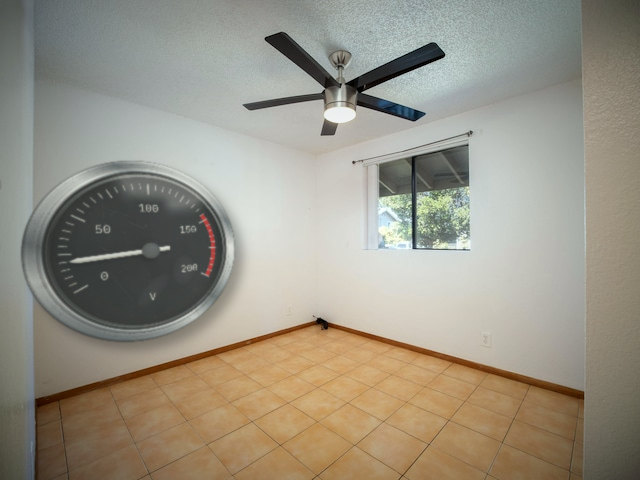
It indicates 20 V
